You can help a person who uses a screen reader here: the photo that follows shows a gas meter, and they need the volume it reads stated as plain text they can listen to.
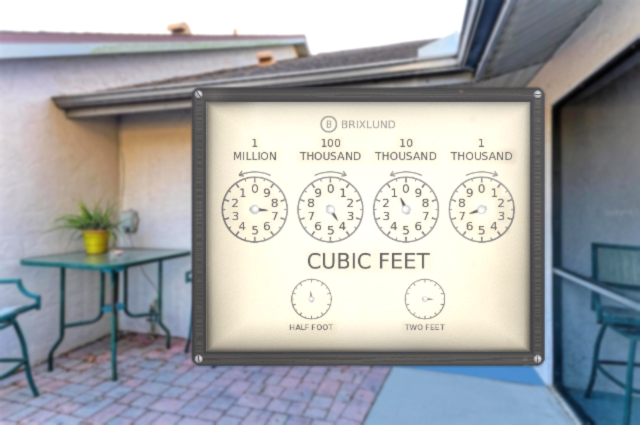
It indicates 740700 ft³
